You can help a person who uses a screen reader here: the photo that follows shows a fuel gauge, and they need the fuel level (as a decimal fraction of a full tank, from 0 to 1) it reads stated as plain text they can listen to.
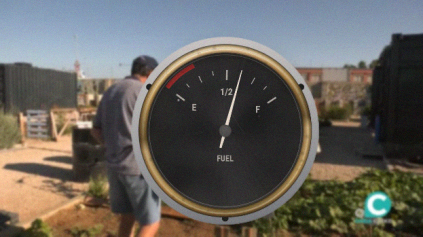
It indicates 0.625
